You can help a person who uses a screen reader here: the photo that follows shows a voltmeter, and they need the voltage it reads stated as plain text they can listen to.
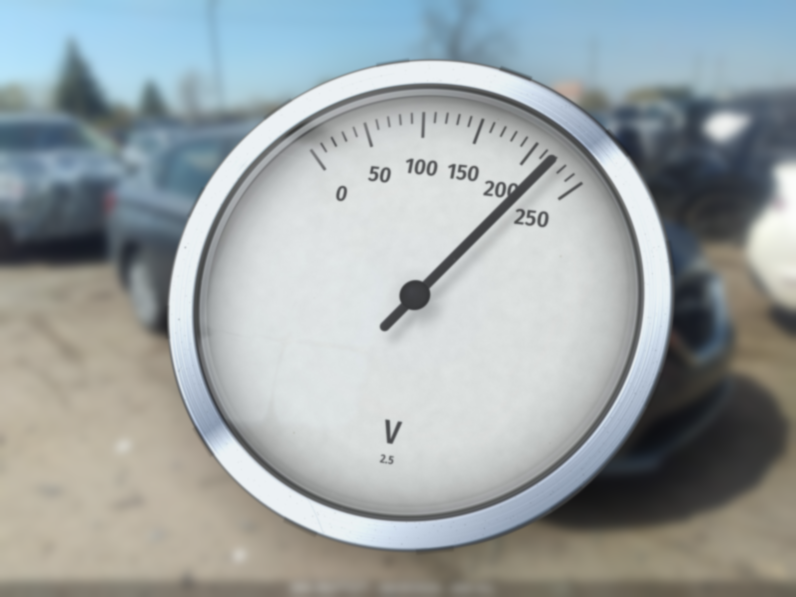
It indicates 220 V
